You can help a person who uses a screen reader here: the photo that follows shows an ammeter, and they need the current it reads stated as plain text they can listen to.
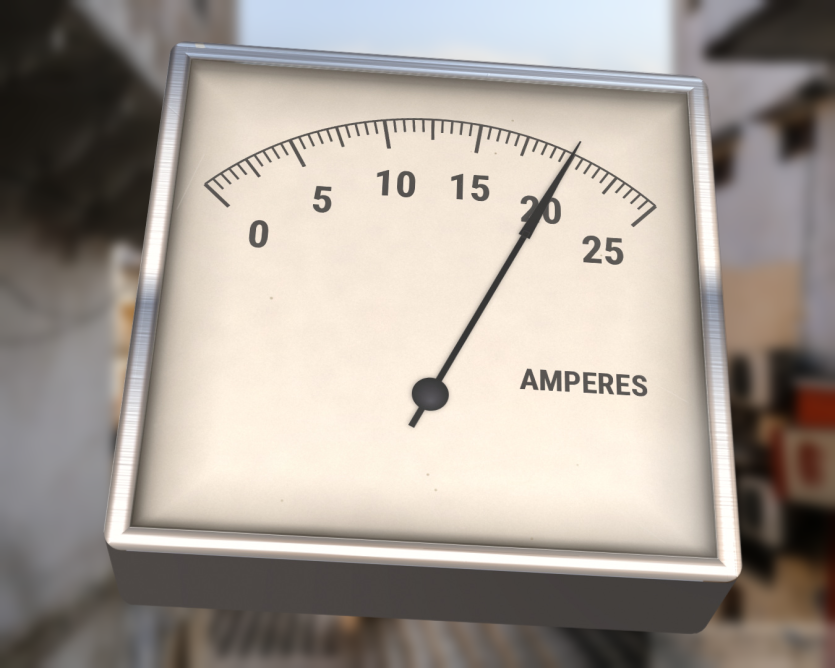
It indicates 20 A
